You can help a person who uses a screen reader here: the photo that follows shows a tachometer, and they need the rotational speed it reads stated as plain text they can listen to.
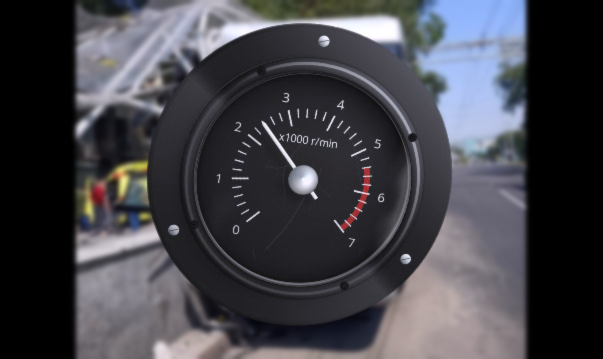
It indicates 2400 rpm
